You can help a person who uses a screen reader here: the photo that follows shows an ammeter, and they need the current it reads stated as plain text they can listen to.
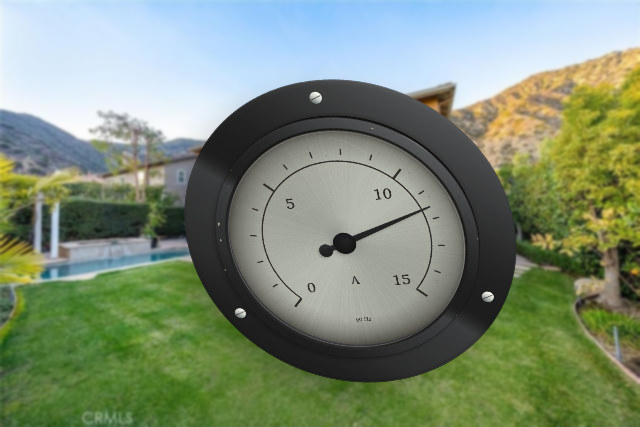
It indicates 11.5 A
